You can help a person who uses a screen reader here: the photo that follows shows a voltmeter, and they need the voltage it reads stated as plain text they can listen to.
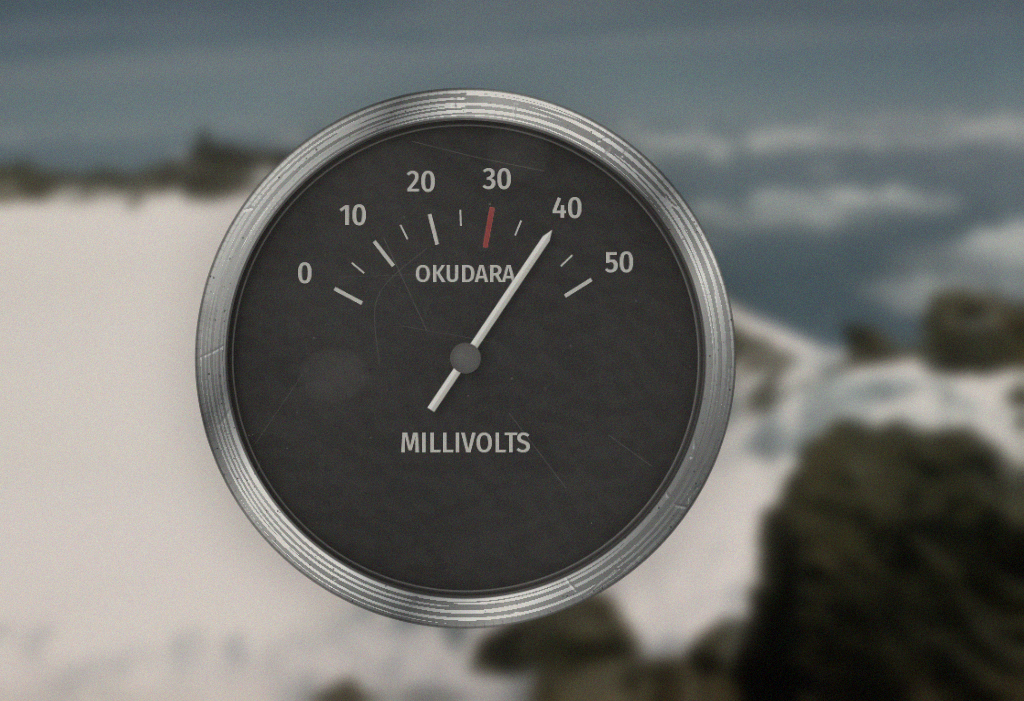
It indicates 40 mV
